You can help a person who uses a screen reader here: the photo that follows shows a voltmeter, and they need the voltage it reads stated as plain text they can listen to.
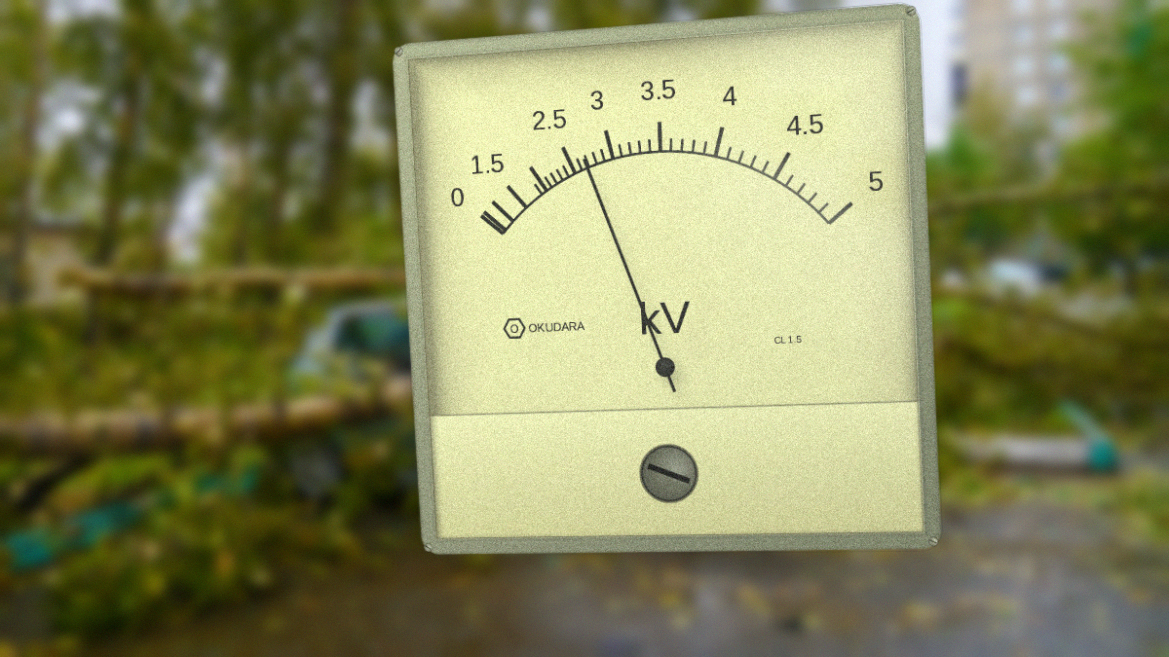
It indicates 2.7 kV
